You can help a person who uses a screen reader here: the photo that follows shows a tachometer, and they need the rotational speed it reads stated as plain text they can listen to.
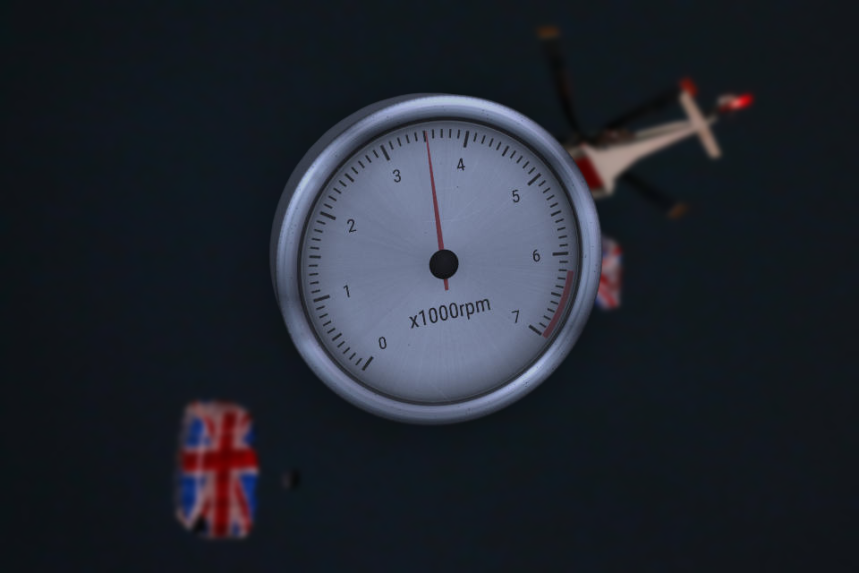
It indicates 3500 rpm
